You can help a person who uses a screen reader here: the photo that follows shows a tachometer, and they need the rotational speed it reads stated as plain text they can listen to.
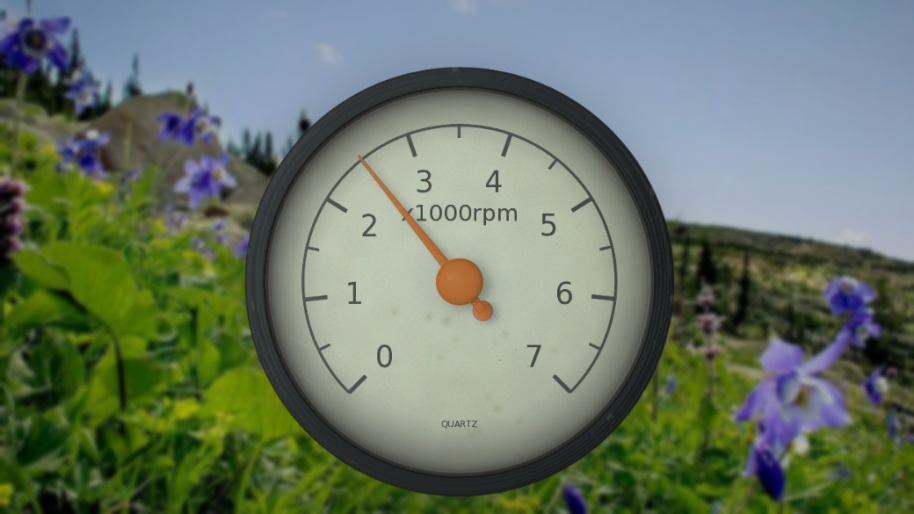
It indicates 2500 rpm
